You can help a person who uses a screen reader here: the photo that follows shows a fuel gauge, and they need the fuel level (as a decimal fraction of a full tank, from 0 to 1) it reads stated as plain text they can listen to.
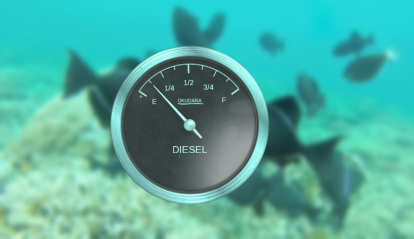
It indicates 0.125
